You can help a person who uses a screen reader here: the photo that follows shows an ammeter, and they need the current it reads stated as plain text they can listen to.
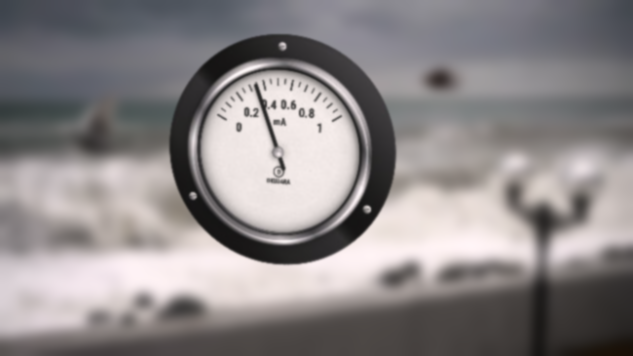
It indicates 0.35 mA
